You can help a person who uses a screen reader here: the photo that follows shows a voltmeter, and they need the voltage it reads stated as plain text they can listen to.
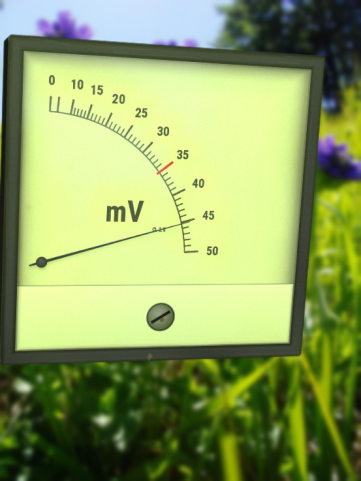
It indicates 45 mV
